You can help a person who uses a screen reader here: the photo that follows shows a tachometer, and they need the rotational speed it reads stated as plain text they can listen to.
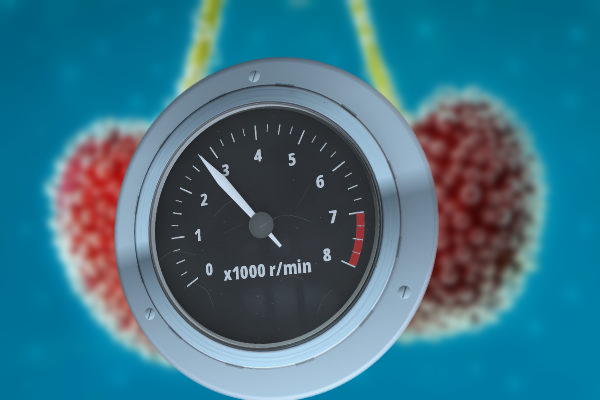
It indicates 2750 rpm
